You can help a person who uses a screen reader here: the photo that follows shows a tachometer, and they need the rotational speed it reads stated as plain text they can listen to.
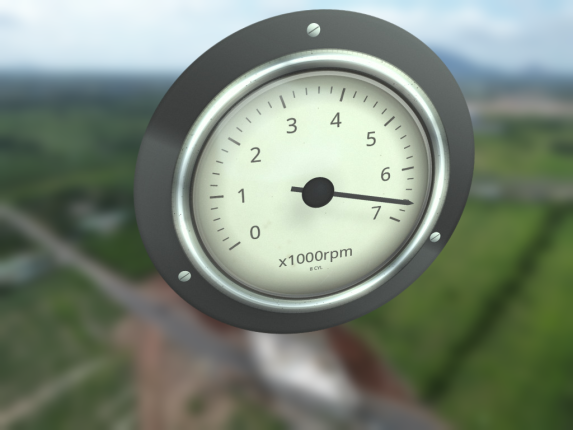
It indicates 6600 rpm
